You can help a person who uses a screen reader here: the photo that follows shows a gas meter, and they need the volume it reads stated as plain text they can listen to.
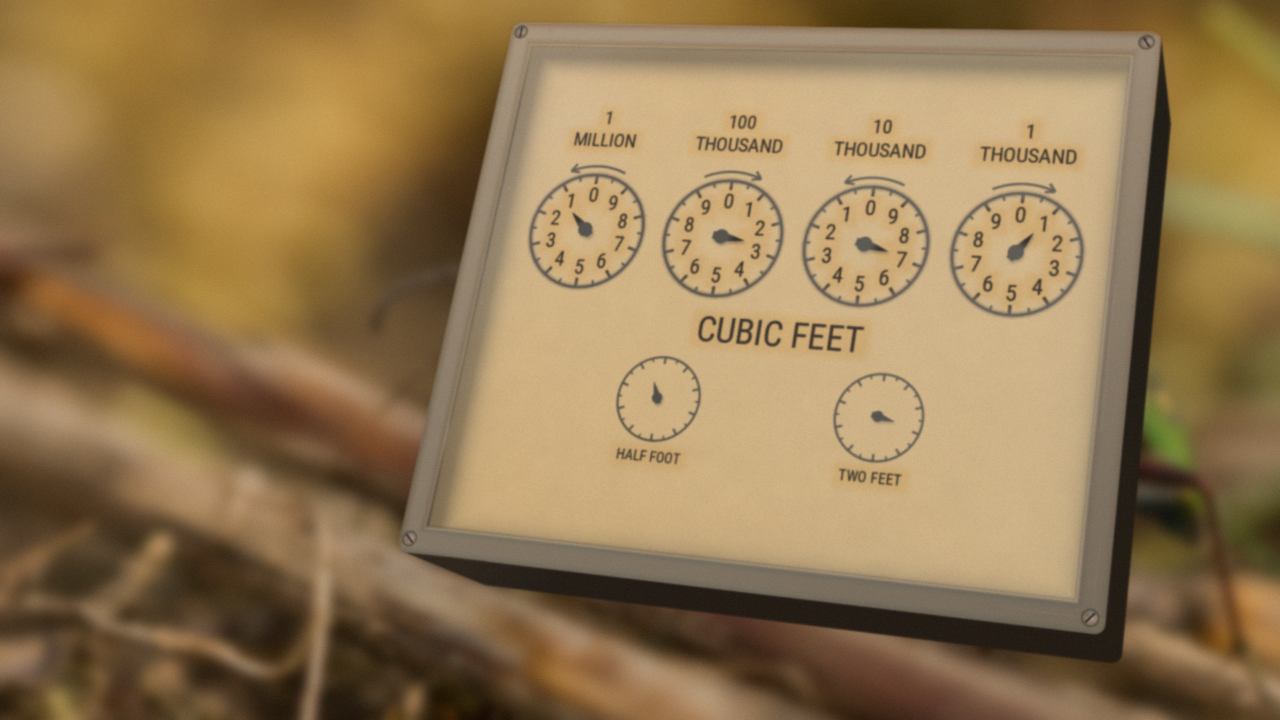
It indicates 127100 ft³
